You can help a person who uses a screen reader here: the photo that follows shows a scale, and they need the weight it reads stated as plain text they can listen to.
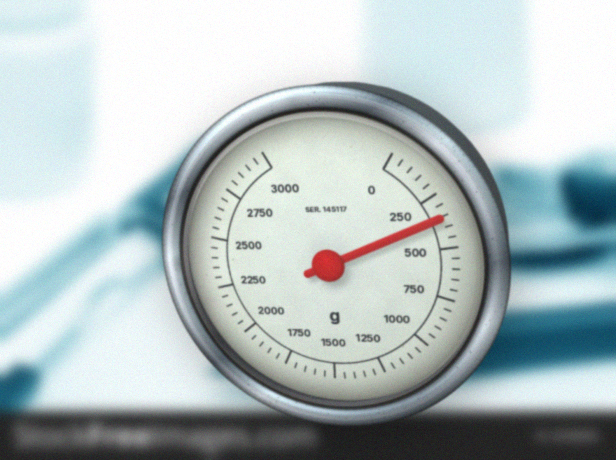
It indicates 350 g
